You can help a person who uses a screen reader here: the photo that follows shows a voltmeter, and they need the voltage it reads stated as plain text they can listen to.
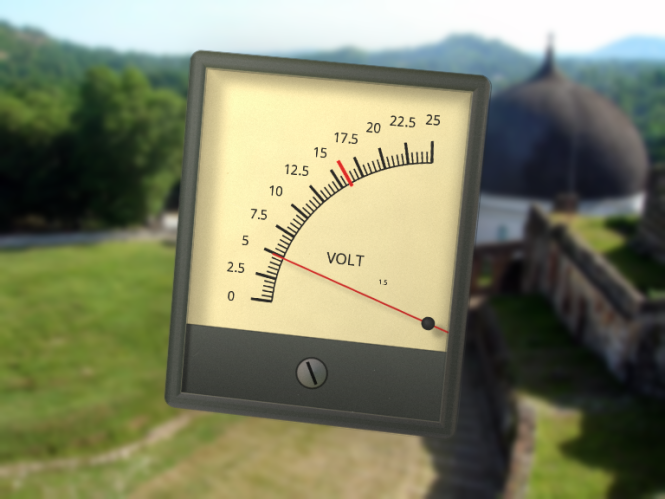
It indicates 5 V
